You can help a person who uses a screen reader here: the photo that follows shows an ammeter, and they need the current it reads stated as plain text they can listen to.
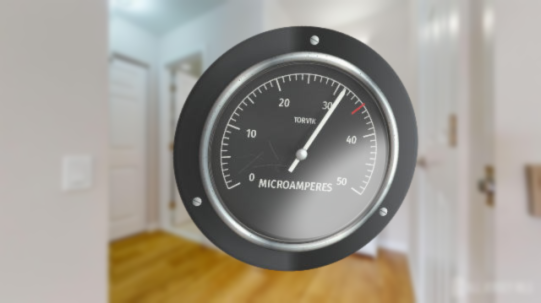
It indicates 31 µA
